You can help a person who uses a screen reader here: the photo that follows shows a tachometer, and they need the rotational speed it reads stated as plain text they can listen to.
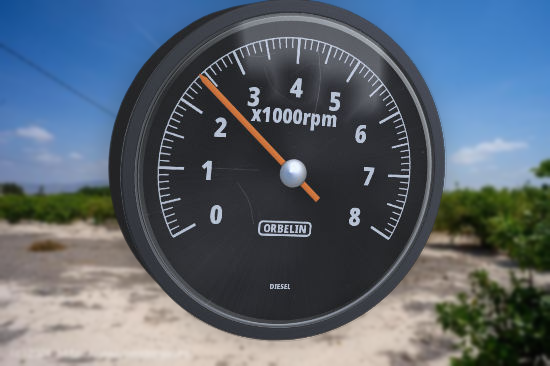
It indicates 2400 rpm
